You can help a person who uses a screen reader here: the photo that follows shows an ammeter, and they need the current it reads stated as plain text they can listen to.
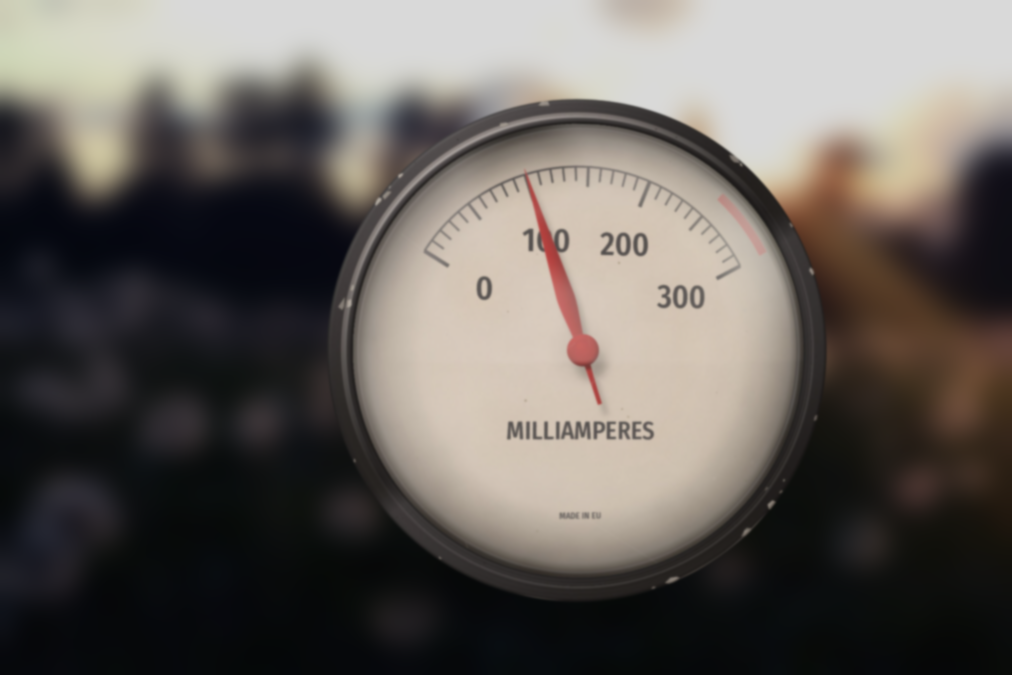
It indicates 100 mA
